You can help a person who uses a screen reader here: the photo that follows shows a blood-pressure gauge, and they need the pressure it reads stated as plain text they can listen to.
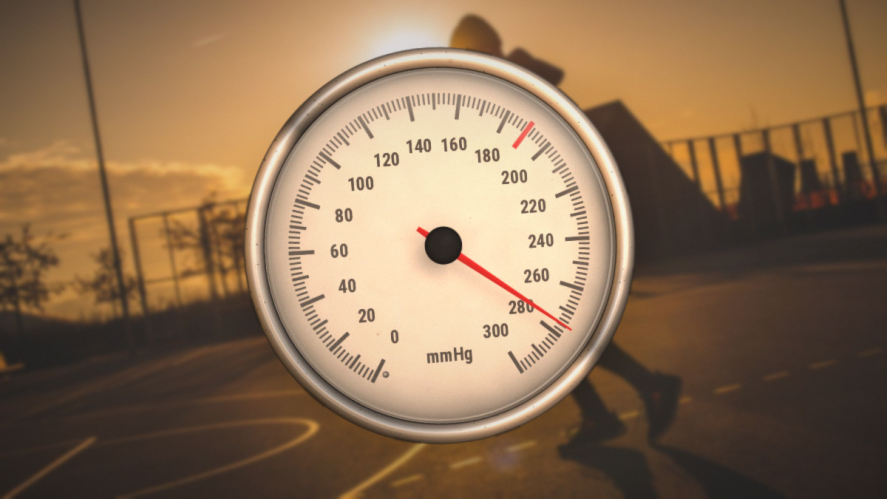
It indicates 276 mmHg
